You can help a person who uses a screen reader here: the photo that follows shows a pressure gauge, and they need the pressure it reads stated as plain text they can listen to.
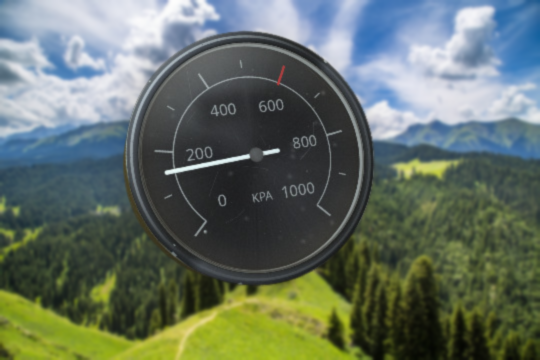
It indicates 150 kPa
